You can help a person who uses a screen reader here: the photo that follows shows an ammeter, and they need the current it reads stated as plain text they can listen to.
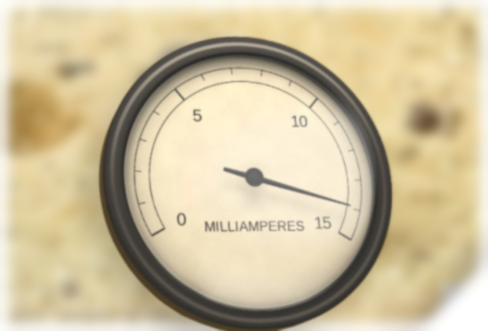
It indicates 14 mA
